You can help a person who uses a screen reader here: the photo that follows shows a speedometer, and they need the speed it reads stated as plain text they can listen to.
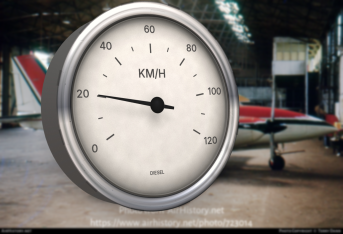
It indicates 20 km/h
